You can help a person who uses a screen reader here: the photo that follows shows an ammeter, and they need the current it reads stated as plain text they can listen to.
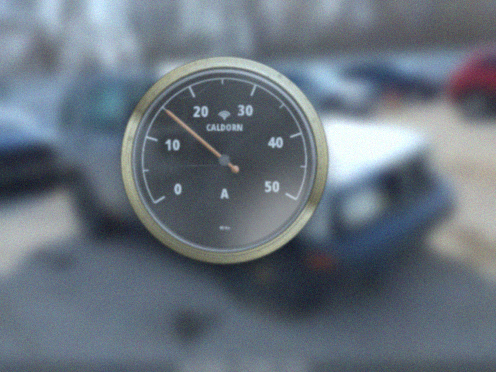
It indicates 15 A
